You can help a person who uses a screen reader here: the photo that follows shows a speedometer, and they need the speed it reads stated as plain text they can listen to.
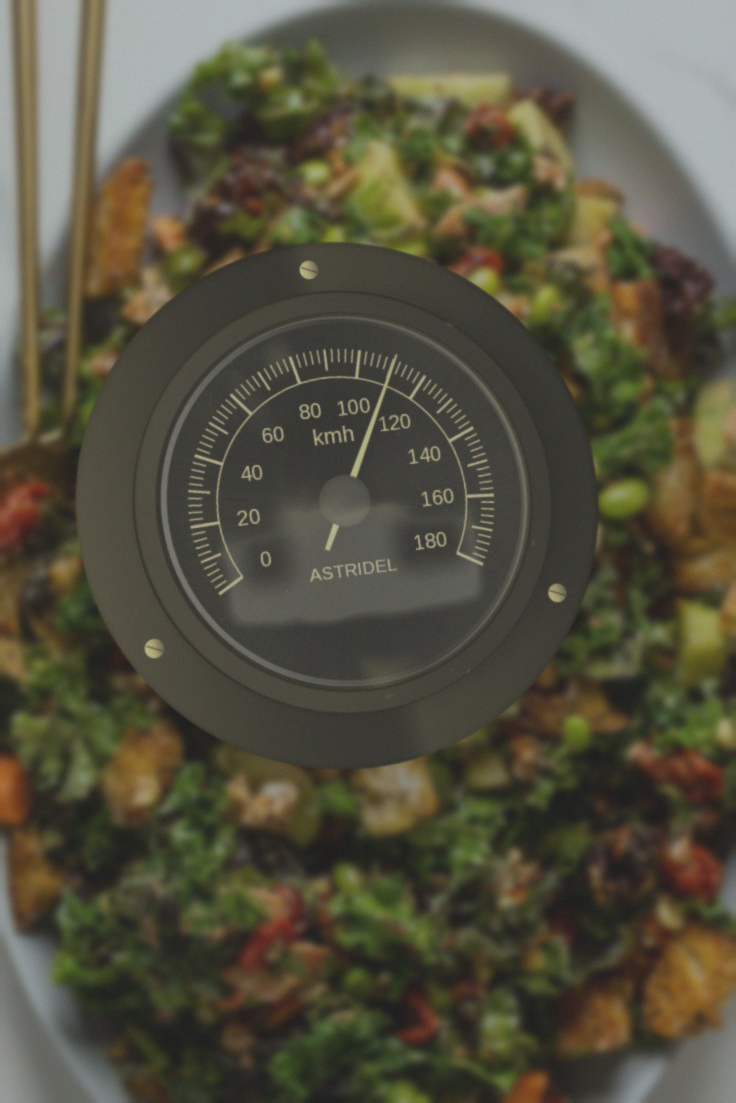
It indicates 110 km/h
